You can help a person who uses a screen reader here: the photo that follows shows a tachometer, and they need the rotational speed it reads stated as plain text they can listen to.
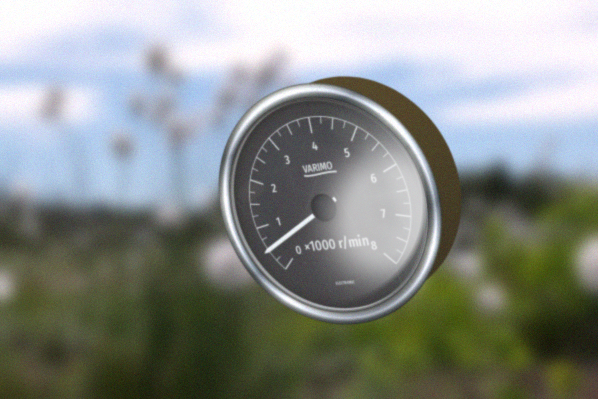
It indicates 500 rpm
